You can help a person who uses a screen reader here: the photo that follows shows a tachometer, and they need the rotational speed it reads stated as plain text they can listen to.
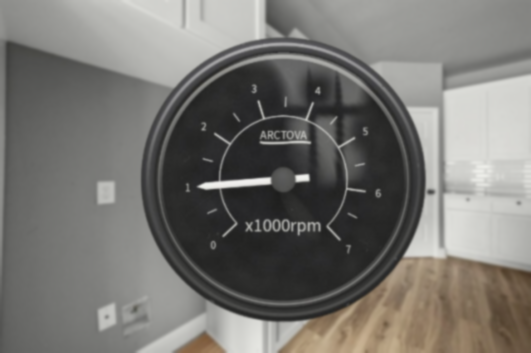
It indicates 1000 rpm
